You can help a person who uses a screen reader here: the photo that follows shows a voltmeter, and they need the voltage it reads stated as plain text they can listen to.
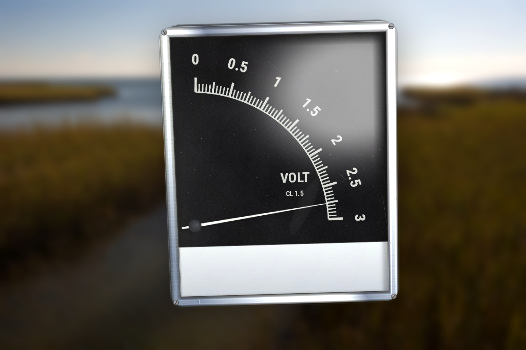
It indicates 2.75 V
